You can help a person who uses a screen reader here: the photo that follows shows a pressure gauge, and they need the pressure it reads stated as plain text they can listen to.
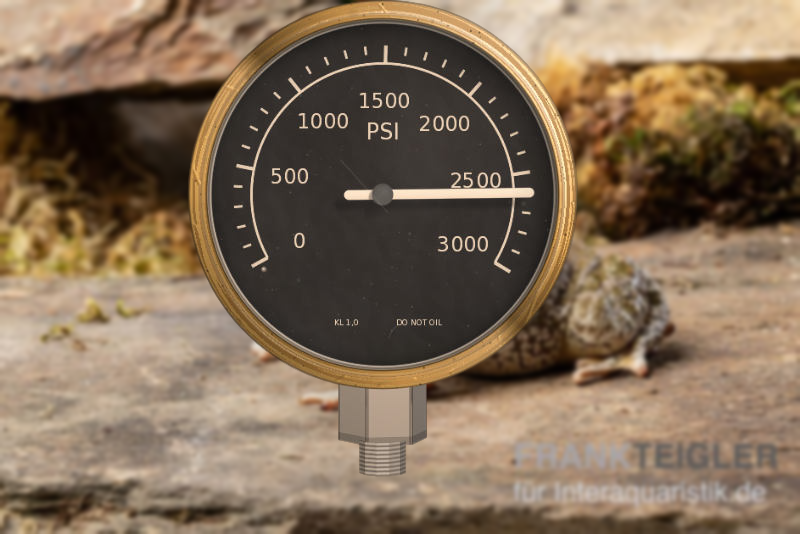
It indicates 2600 psi
